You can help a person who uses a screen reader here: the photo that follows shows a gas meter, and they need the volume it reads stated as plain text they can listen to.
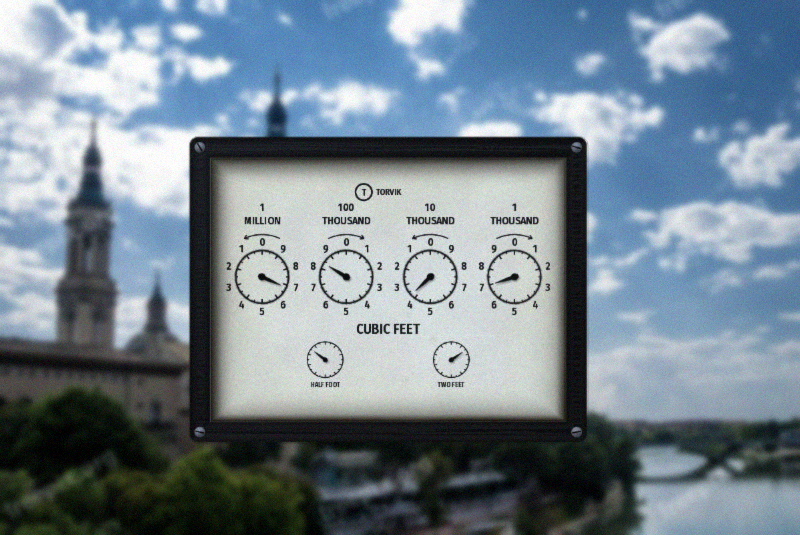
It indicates 683700 ft³
